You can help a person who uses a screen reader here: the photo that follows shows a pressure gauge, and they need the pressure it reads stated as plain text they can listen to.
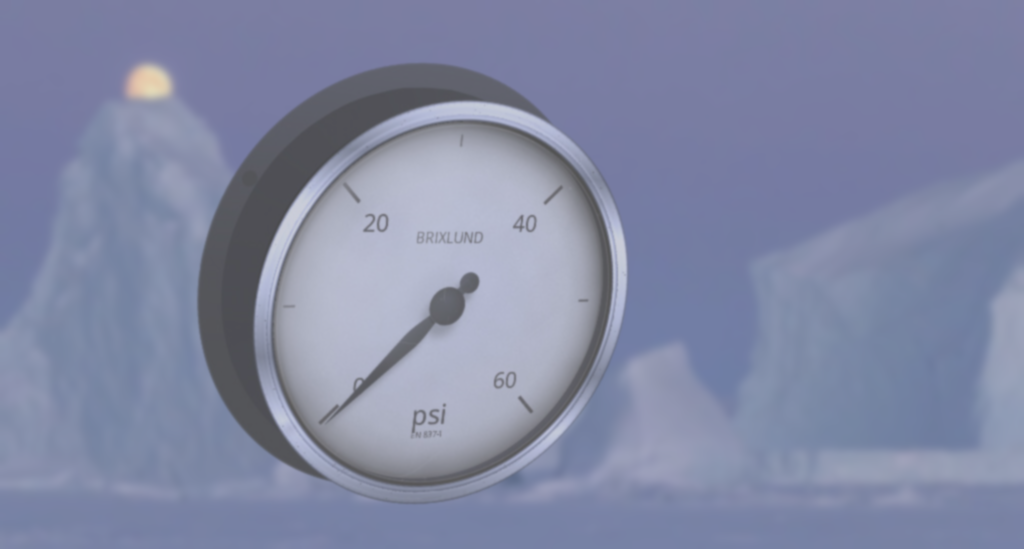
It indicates 0 psi
